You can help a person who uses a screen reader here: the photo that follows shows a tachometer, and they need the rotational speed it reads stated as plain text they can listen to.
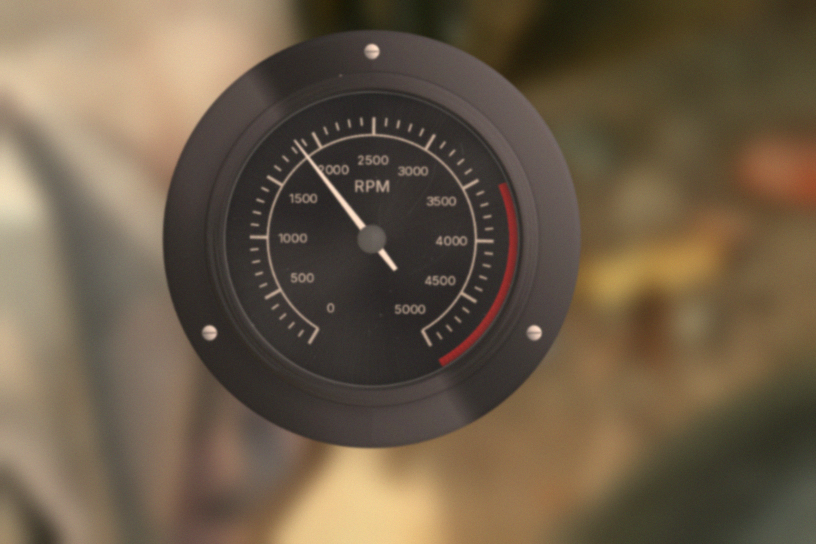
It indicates 1850 rpm
